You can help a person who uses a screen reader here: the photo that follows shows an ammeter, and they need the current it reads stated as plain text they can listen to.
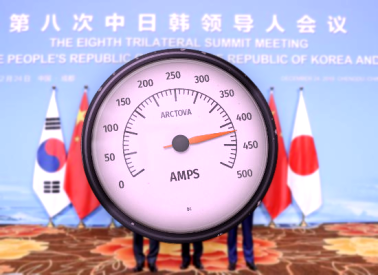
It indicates 420 A
